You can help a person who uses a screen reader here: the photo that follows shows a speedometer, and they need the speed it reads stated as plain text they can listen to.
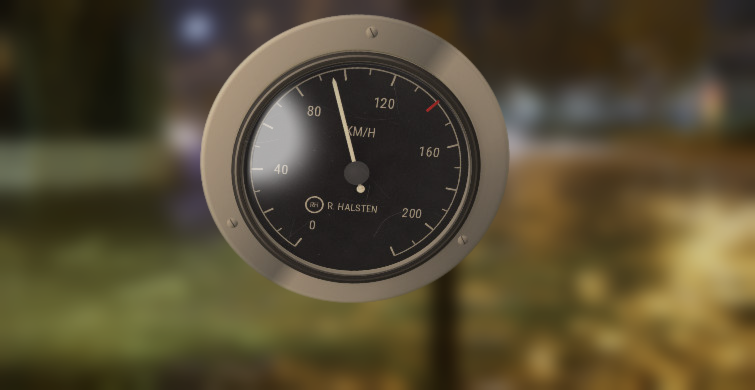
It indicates 95 km/h
